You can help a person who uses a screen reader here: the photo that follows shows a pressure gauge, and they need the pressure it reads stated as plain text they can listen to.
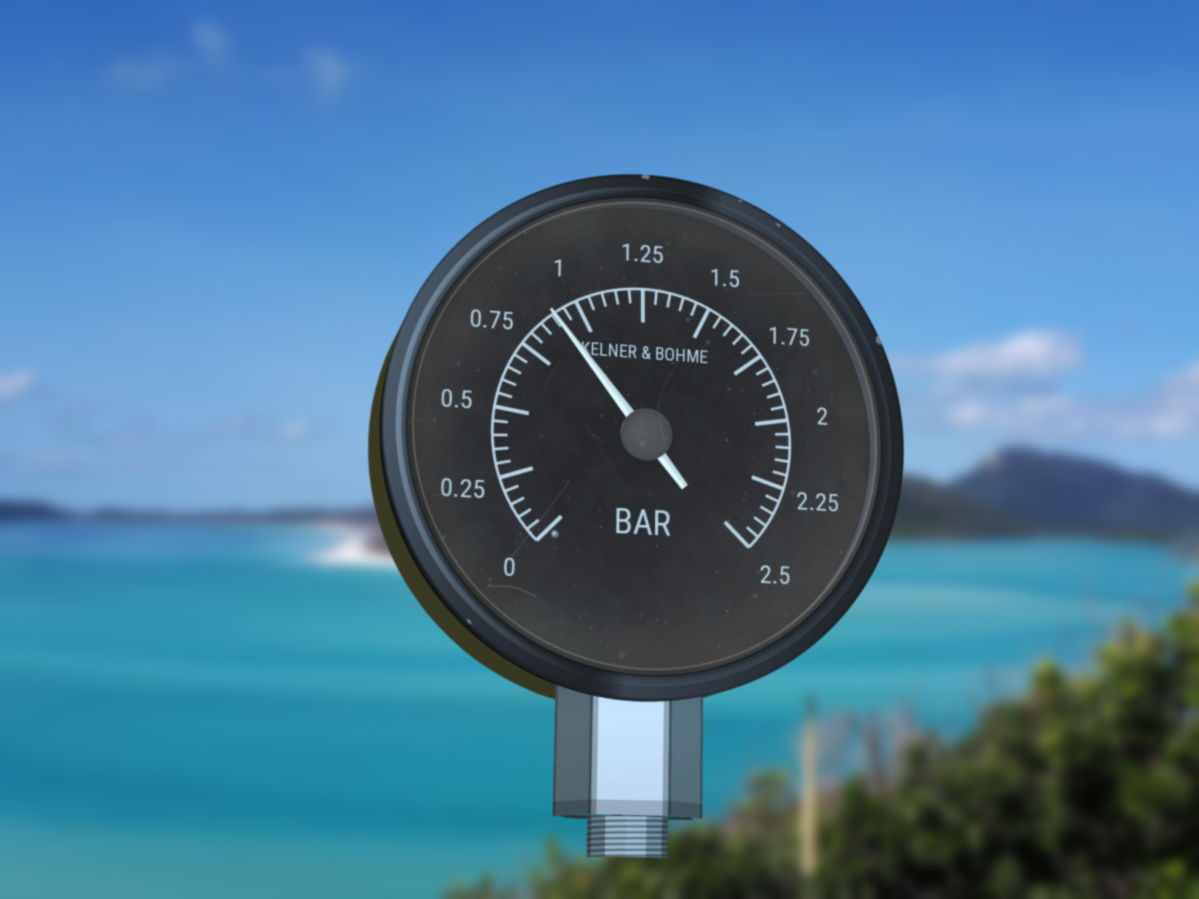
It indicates 0.9 bar
